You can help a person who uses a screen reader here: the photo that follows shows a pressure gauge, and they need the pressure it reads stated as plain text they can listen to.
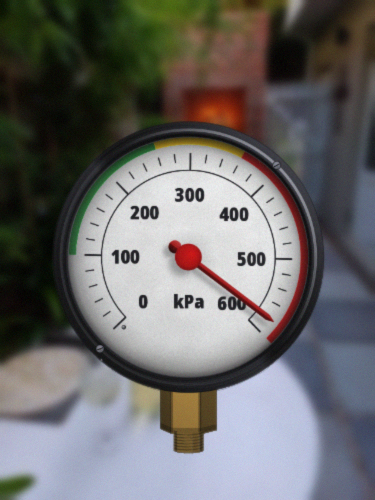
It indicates 580 kPa
